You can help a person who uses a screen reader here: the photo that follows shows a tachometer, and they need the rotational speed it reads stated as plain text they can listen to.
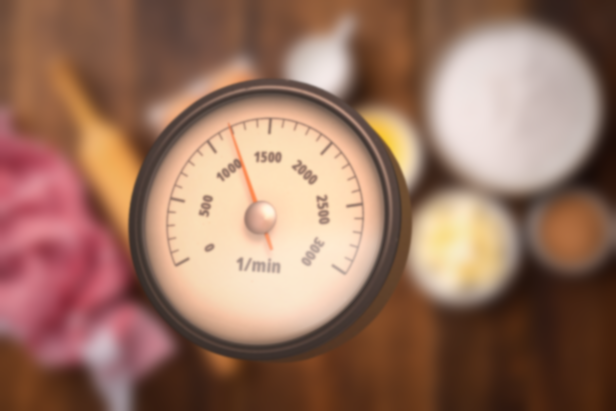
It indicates 1200 rpm
